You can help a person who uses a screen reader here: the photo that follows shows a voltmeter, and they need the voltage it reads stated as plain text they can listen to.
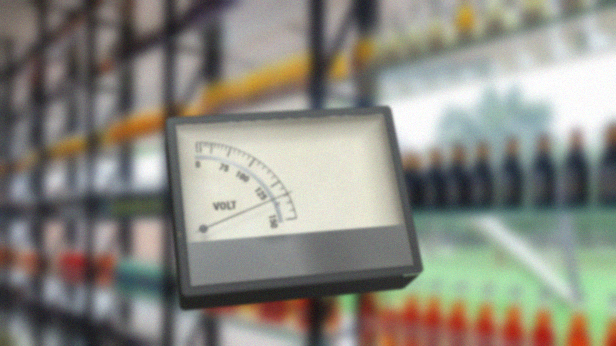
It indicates 135 V
